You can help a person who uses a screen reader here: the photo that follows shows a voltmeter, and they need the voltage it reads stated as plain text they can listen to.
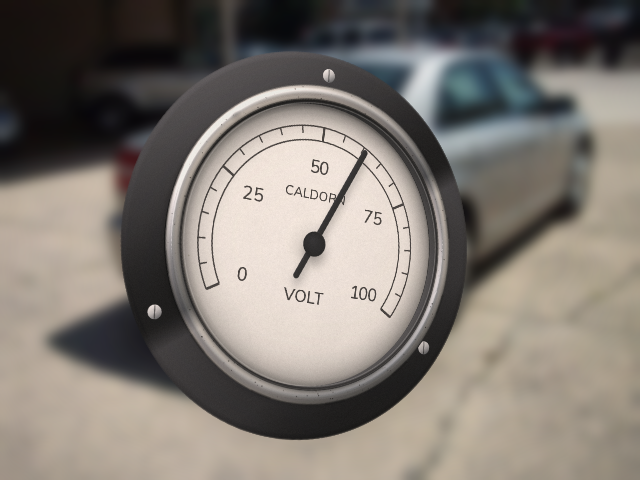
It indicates 60 V
